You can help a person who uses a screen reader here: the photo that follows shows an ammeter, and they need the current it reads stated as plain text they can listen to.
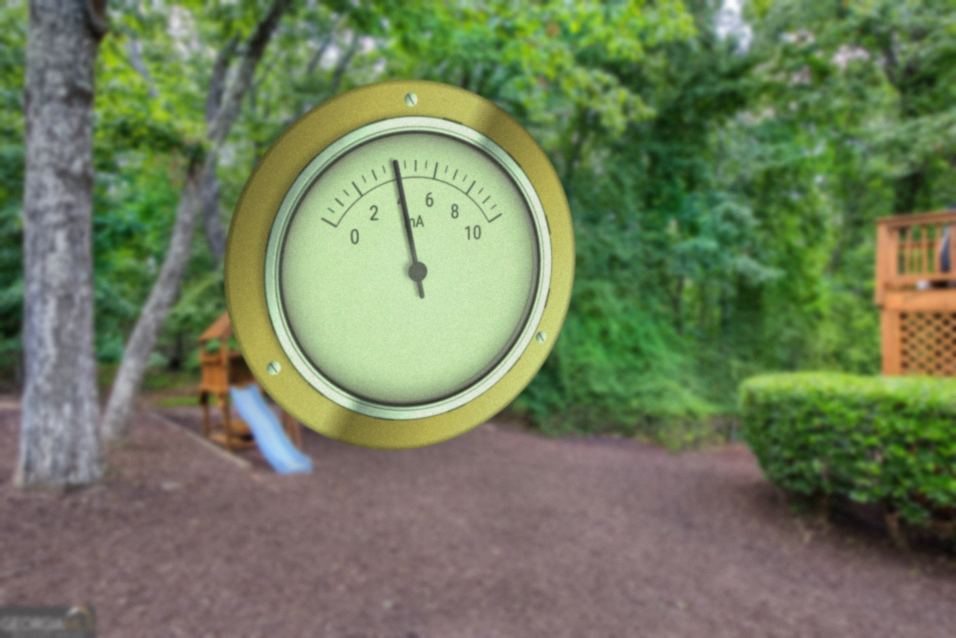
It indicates 4 mA
